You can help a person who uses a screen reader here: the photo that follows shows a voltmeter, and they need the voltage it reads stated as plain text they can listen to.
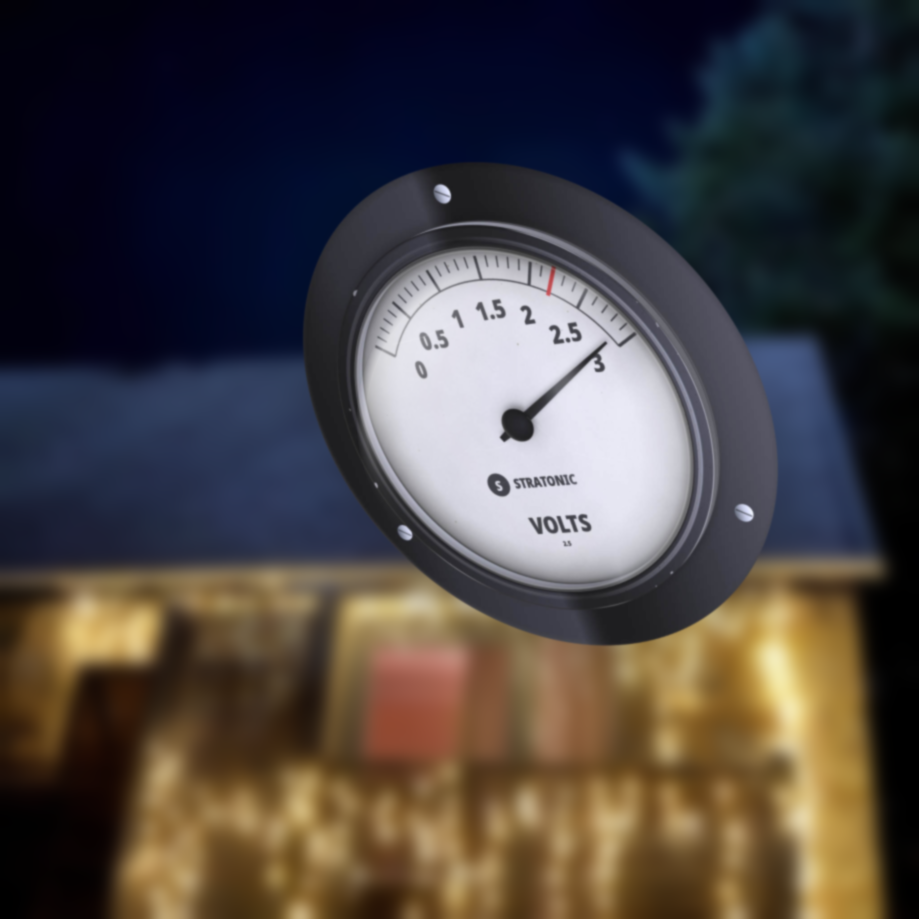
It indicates 2.9 V
